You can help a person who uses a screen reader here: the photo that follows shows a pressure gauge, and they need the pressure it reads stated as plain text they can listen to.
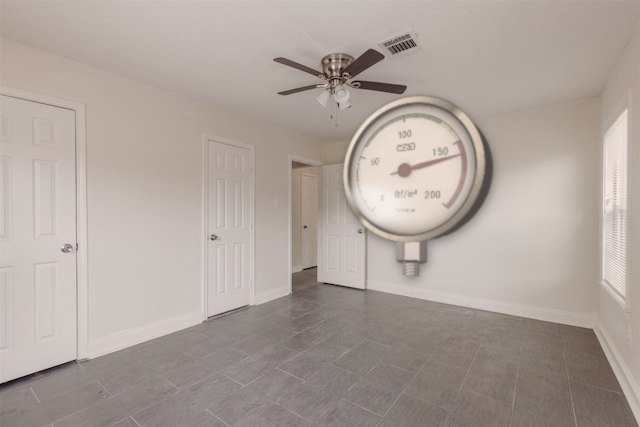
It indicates 160 psi
